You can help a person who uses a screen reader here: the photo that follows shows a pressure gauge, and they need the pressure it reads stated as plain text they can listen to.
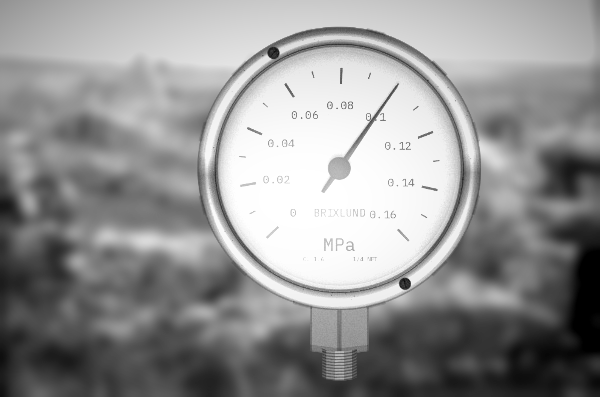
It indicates 0.1 MPa
